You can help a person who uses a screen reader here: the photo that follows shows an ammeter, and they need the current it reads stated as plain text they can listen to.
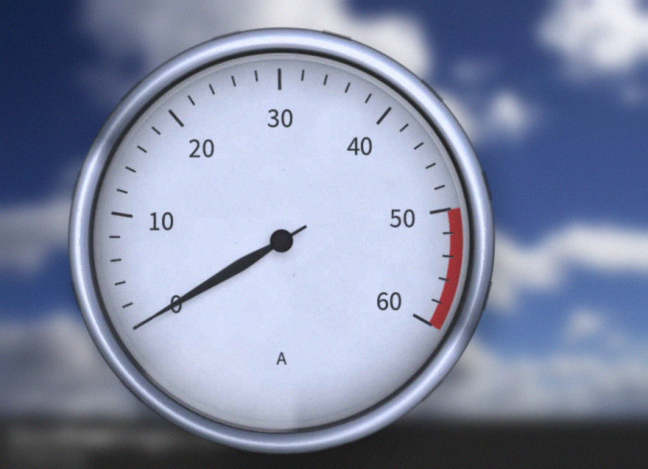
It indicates 0 A
